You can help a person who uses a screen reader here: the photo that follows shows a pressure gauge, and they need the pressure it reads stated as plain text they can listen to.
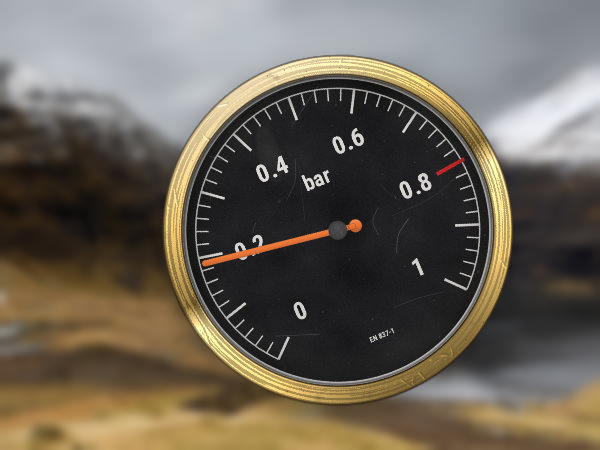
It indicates 0.19 bar
